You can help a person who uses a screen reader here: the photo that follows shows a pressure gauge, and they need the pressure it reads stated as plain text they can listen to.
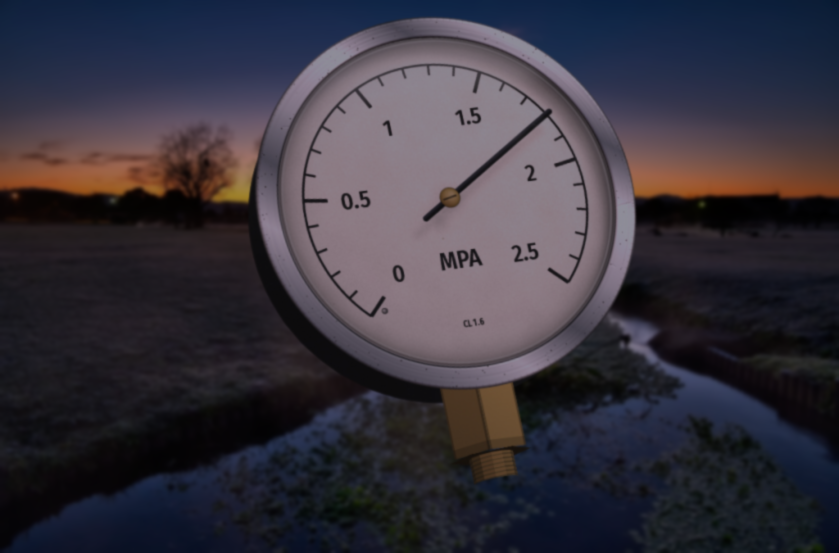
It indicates 1.8 MPa
